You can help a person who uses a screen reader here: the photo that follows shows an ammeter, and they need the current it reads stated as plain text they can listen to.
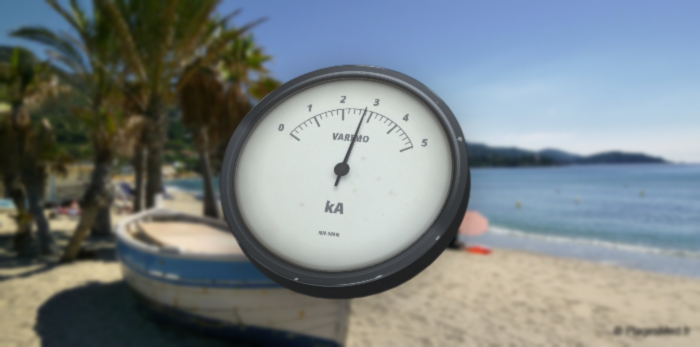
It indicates 2.8 kA
